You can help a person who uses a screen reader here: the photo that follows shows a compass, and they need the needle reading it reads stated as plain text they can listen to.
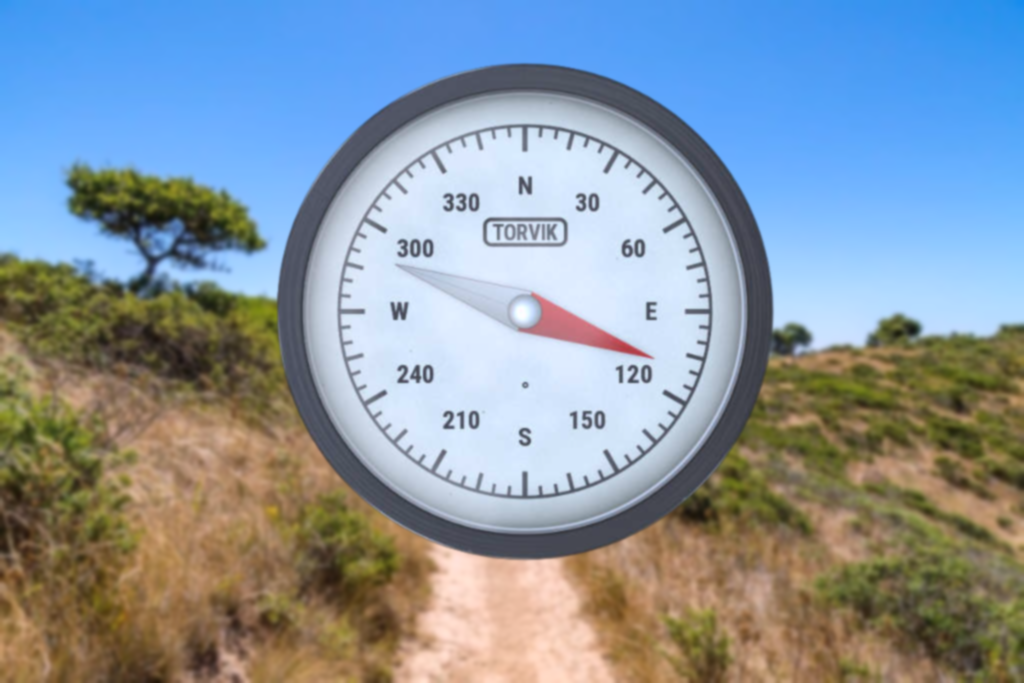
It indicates 110 °
